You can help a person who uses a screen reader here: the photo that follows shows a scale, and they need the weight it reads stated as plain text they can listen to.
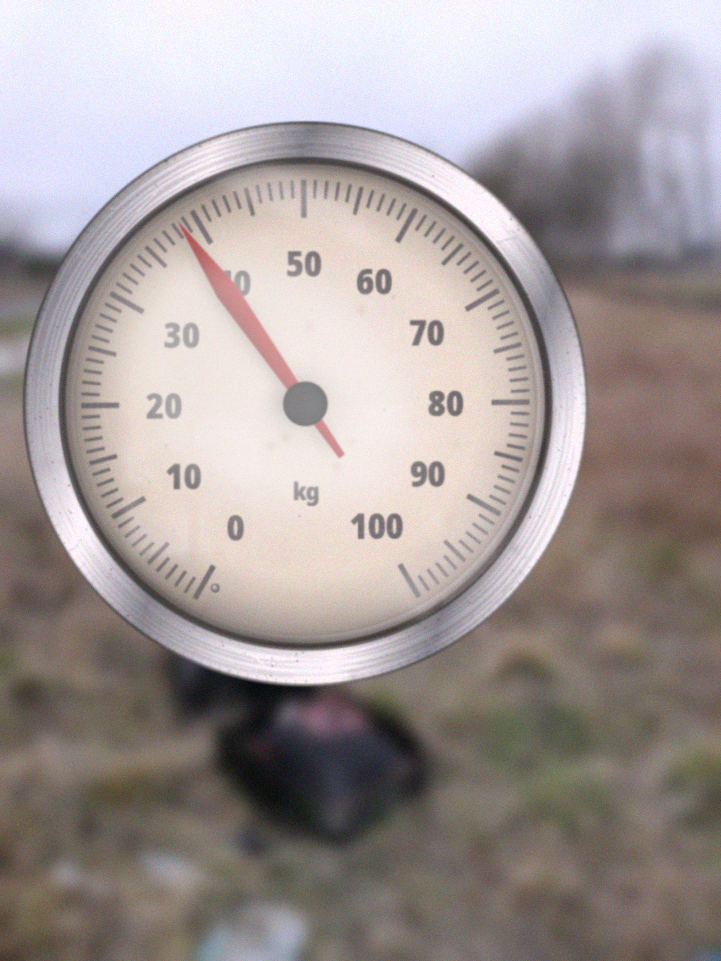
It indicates 38.5 kg
